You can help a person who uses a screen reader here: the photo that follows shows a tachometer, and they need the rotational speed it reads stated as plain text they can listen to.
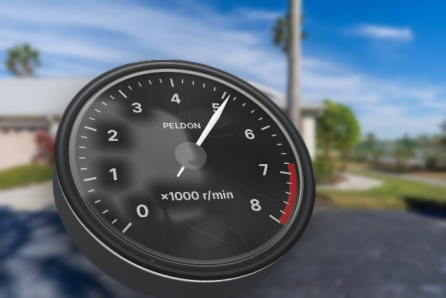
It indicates 5100 rpm
